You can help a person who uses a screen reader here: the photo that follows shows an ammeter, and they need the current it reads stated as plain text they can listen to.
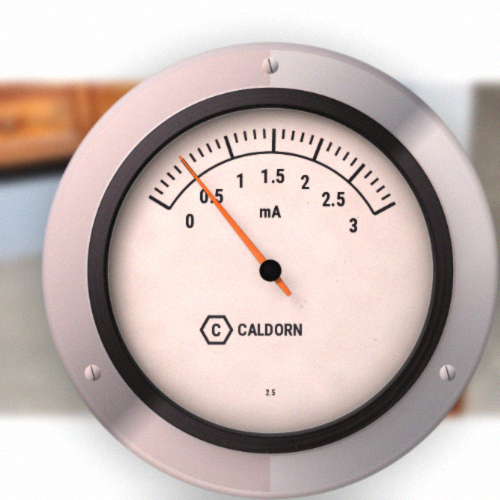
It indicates 0.5 mA
